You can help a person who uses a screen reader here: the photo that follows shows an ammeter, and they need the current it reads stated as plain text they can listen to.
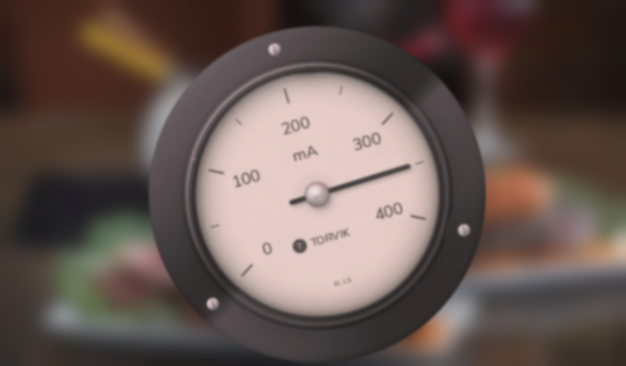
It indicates 350 mA
